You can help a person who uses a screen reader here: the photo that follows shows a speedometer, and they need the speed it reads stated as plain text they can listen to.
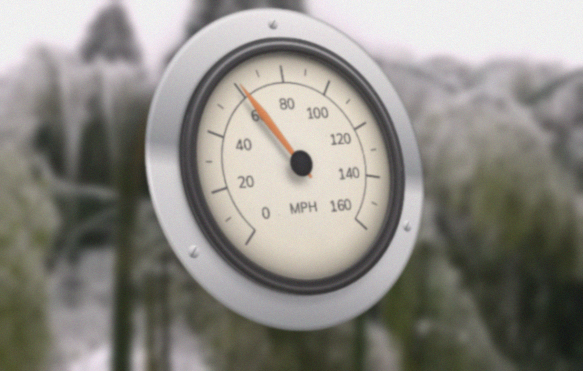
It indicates 60 mph
